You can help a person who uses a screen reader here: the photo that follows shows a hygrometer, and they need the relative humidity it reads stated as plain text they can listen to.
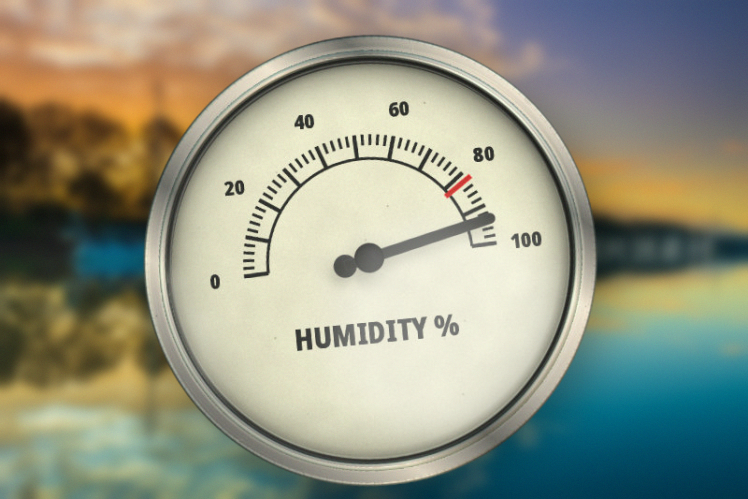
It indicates 94 %
